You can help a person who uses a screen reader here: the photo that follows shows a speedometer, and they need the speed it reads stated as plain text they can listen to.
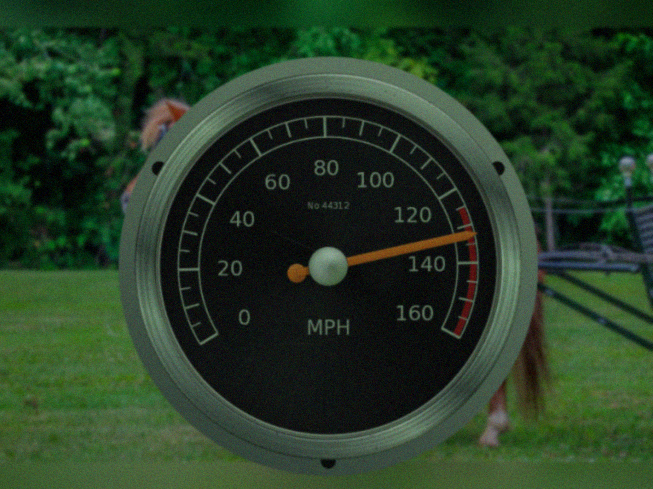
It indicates 132.5 mph
